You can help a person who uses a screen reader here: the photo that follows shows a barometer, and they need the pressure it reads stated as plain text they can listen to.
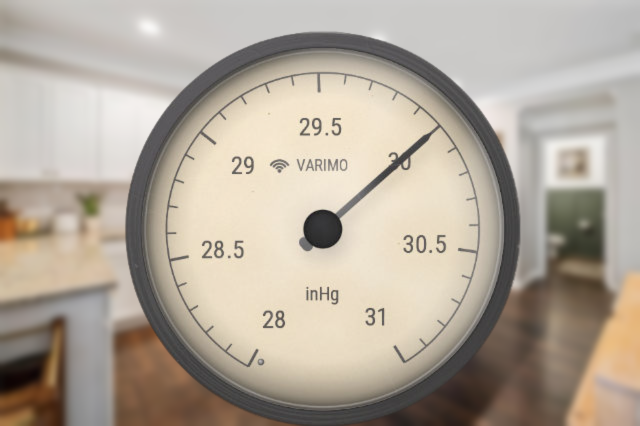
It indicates 30 inHg
